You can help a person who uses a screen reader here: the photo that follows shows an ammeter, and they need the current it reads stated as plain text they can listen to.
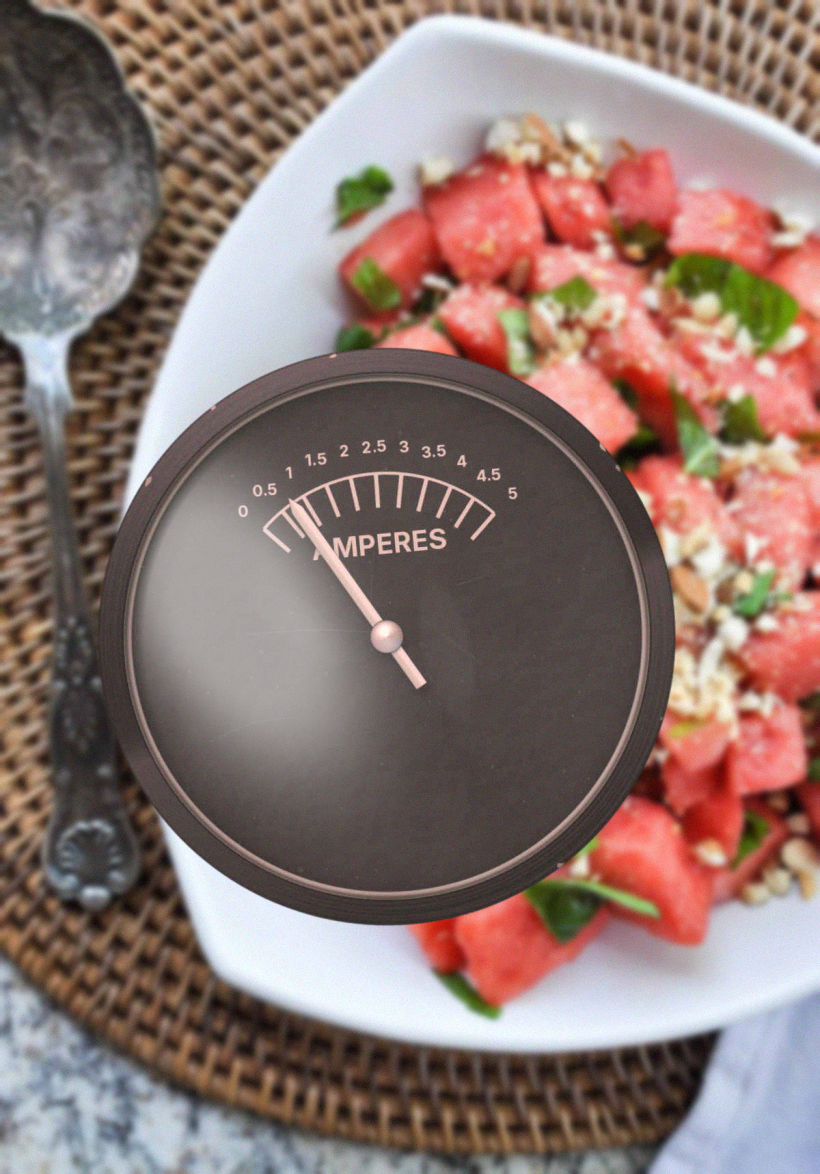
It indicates 0.75 A
